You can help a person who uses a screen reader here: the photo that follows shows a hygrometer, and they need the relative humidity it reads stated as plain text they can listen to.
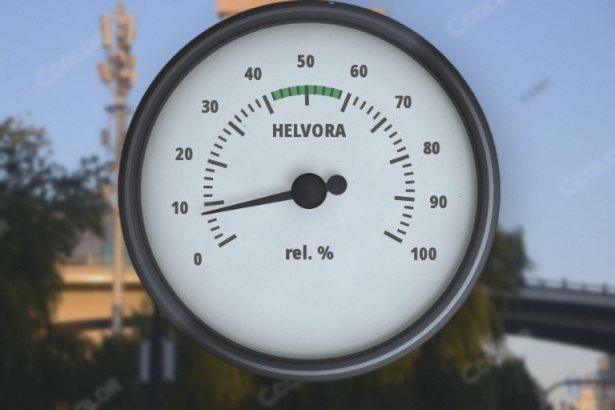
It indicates 8 %
